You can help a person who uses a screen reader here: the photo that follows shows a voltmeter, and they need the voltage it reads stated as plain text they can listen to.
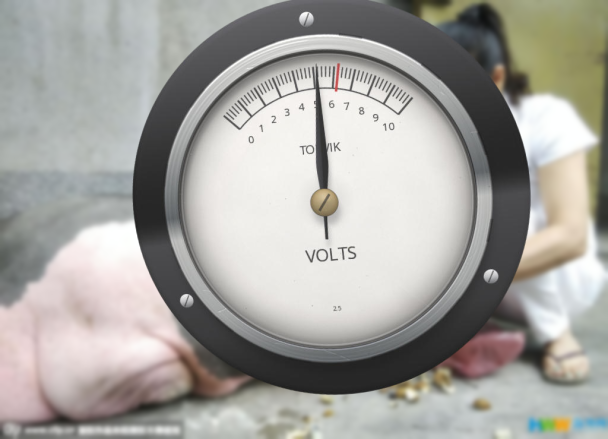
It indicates 5.2 V
